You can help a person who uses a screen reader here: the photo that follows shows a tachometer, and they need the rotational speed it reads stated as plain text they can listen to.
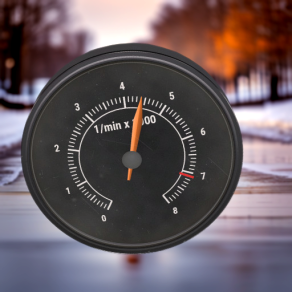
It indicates 4400 rpm
